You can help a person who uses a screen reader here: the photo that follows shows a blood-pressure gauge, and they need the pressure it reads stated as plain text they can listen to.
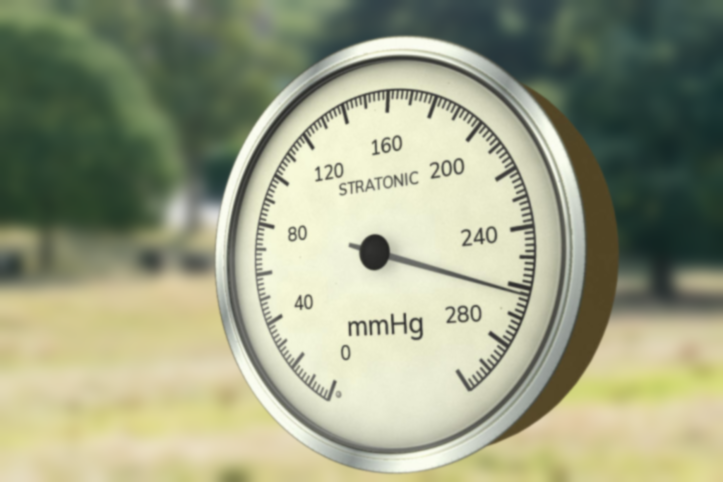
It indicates 262 mmHg
